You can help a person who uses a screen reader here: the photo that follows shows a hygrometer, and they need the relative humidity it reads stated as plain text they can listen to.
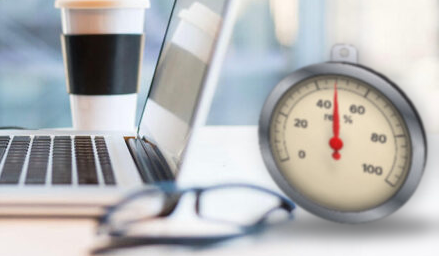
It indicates 48 %
